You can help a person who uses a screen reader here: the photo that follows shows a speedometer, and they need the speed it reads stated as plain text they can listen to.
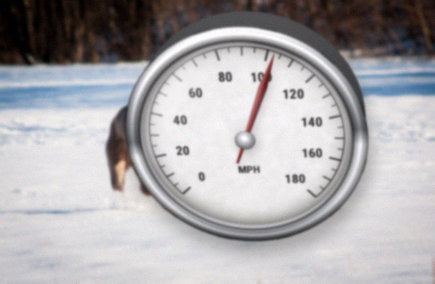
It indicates 102.5 mph
